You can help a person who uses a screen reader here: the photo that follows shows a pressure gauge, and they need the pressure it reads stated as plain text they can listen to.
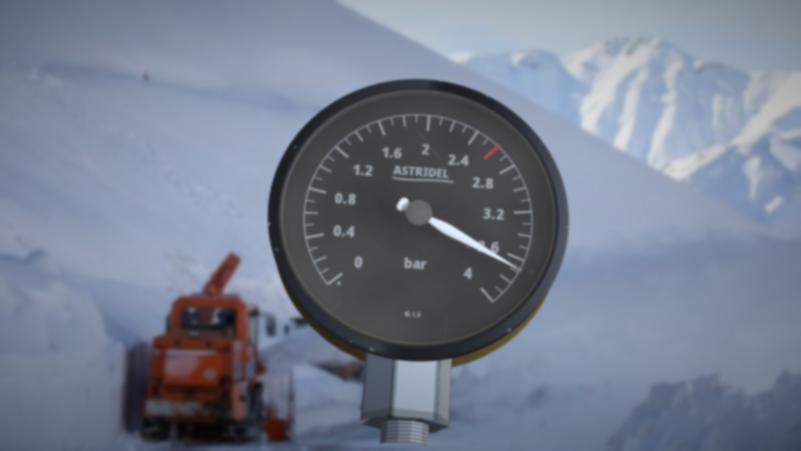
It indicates 3.7 bar
